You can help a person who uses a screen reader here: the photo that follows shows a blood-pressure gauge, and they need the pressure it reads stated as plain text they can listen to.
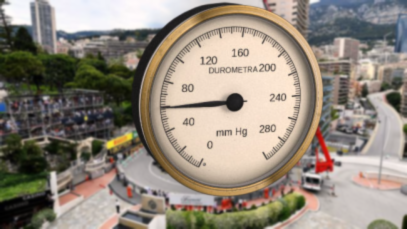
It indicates 60 mmHg
